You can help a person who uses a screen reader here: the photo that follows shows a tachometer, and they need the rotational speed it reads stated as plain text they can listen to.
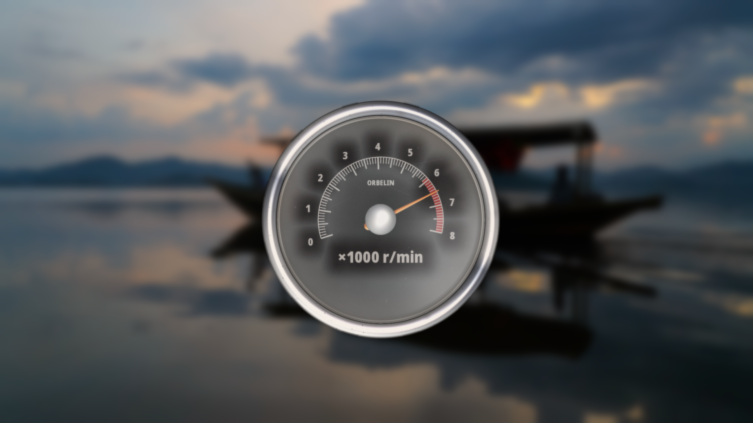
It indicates 6500 rpm
